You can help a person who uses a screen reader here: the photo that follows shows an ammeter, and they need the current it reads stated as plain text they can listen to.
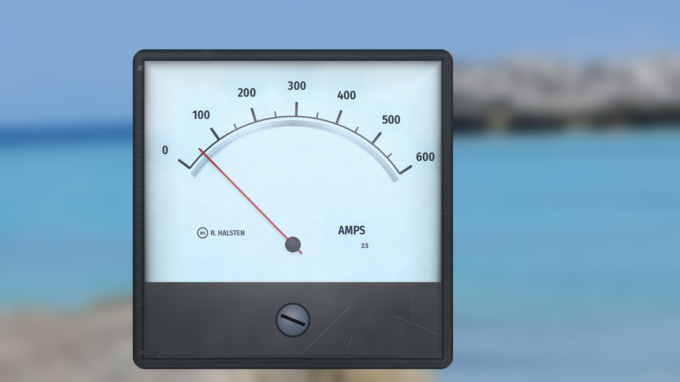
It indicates 50 A
